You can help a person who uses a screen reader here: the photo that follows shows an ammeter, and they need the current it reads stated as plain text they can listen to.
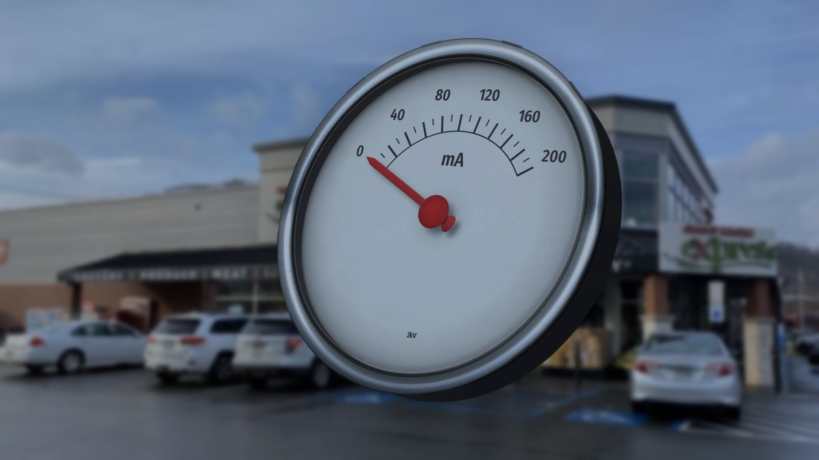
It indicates 0 mA
